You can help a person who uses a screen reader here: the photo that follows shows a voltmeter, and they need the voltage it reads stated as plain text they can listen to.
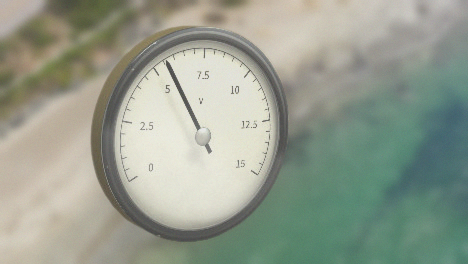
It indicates 5.5 V
